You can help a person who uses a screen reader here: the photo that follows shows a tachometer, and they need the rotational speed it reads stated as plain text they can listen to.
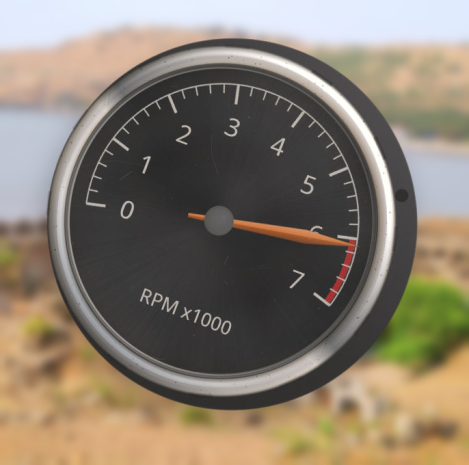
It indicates 6100 rpm
